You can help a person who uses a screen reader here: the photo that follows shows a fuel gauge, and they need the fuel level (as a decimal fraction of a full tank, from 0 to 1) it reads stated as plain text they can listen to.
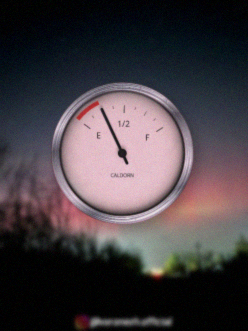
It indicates 0.25
